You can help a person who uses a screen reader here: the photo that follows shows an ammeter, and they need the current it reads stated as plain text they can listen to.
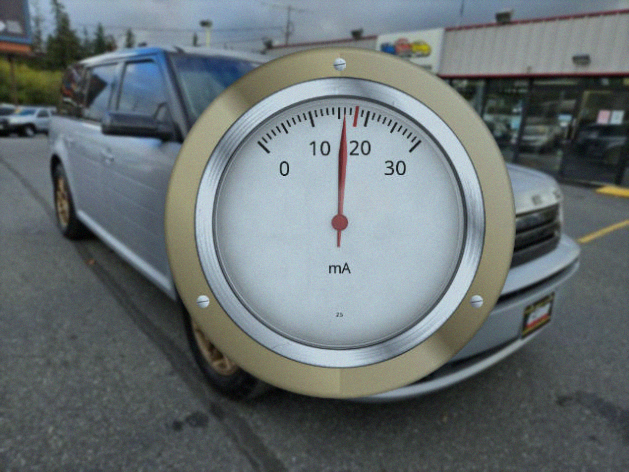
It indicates 16 mA
